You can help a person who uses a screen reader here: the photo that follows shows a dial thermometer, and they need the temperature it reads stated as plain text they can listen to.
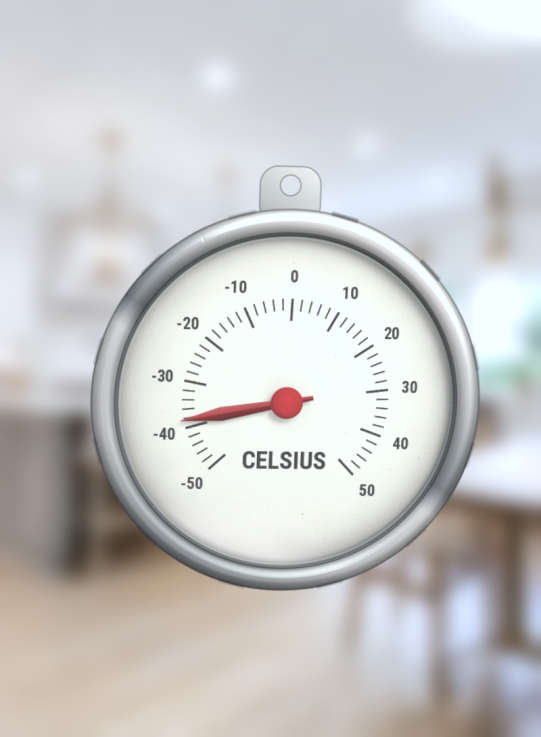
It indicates -38 °C
